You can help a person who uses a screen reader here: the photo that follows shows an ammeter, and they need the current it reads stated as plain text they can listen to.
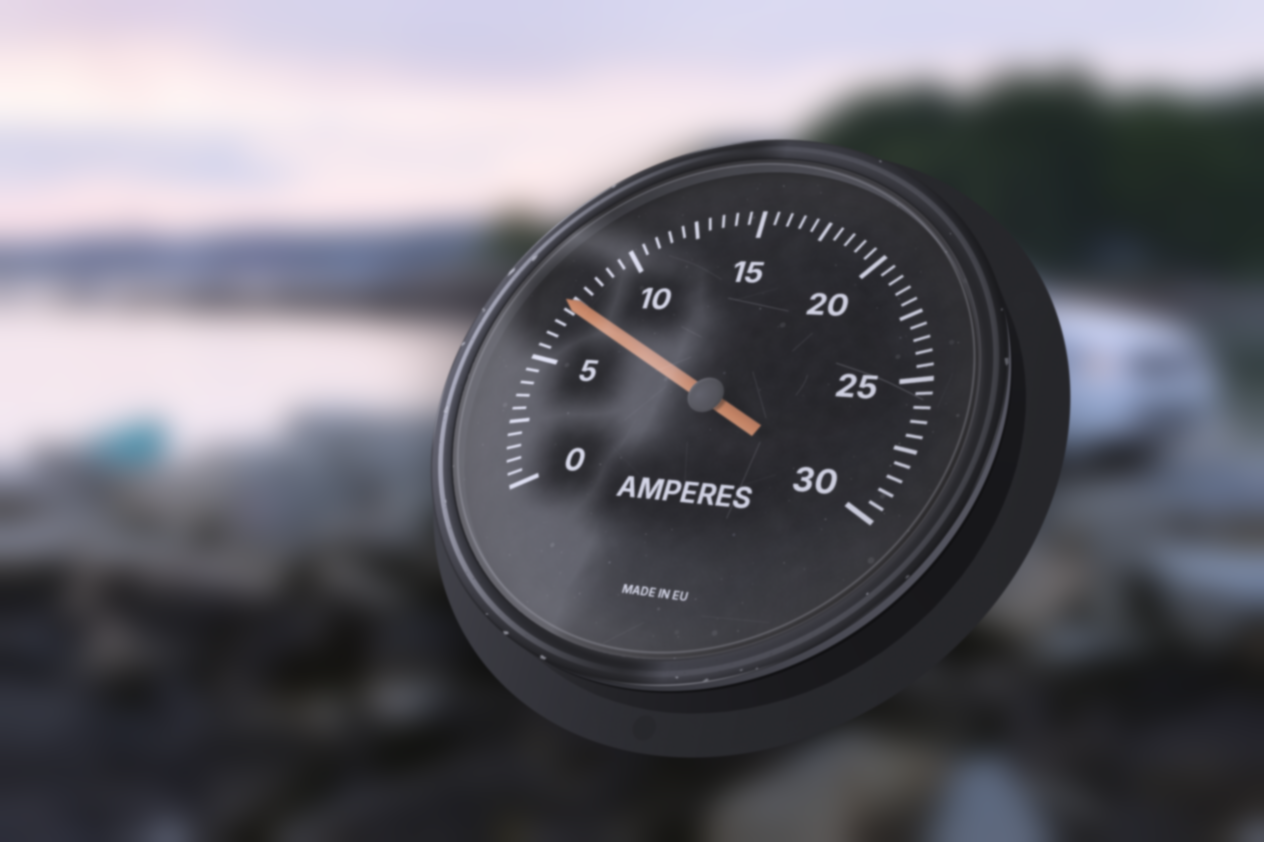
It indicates 7.25 A
